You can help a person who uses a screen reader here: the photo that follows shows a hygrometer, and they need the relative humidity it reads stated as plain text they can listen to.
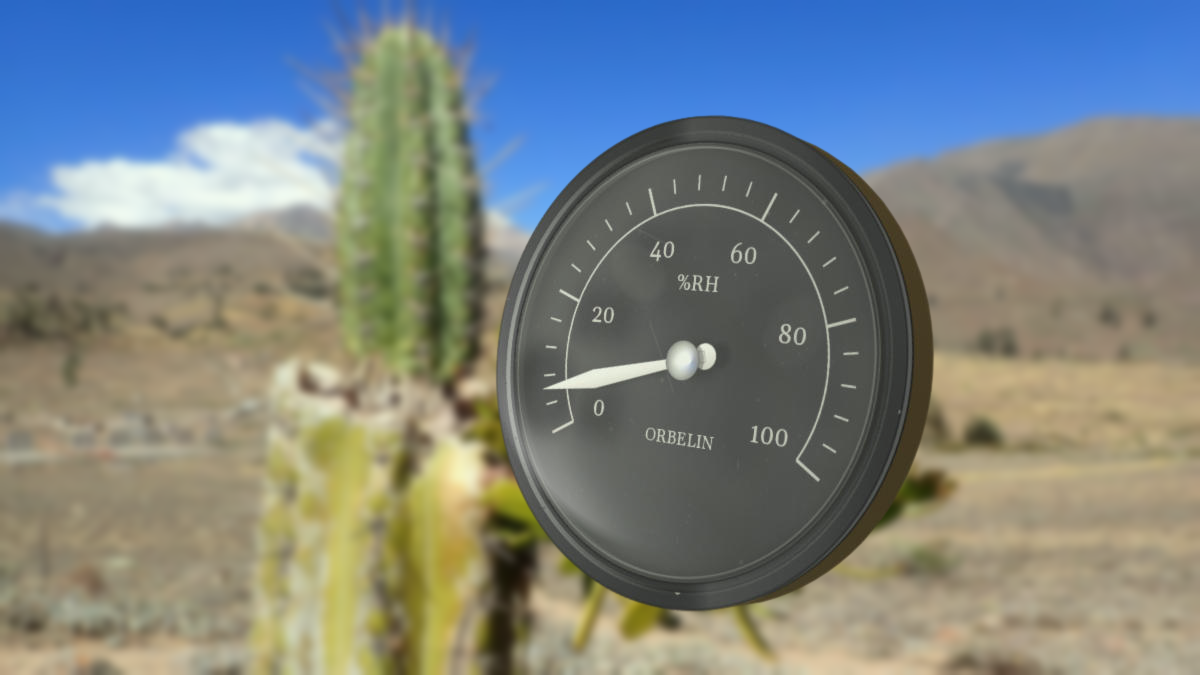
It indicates 6 %
